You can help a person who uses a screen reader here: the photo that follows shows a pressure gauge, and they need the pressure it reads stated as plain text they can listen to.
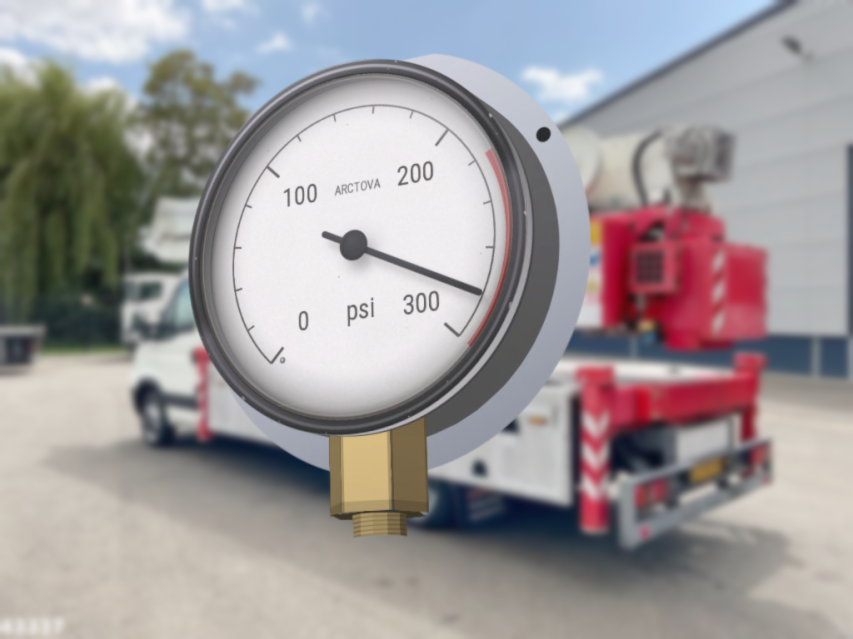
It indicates 280 psi
